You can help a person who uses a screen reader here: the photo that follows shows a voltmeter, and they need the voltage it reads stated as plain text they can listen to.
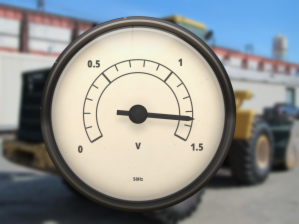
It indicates 1.35 V
